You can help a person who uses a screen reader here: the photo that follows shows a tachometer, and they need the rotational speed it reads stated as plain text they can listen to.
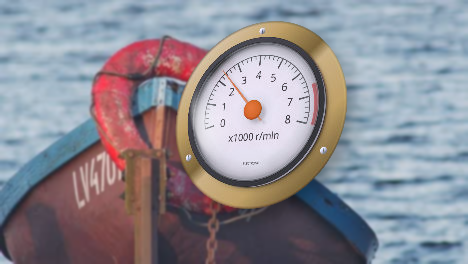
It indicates 2400 rpm
